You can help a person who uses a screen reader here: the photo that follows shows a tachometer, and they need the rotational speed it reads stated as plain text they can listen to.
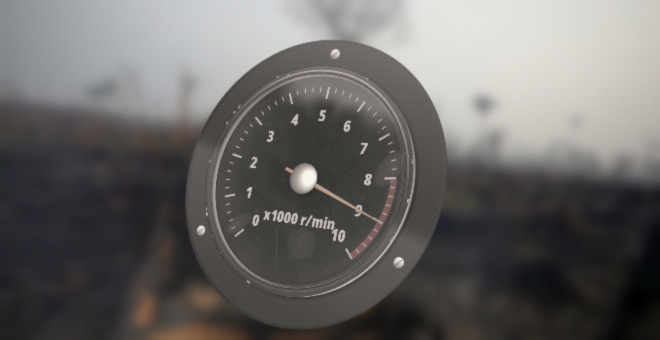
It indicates 9000 rpm
